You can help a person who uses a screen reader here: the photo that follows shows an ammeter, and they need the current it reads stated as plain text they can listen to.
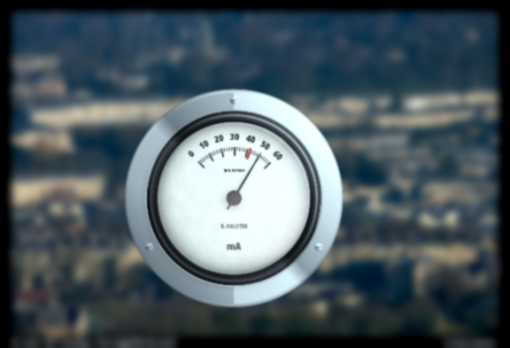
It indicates 50 mA
